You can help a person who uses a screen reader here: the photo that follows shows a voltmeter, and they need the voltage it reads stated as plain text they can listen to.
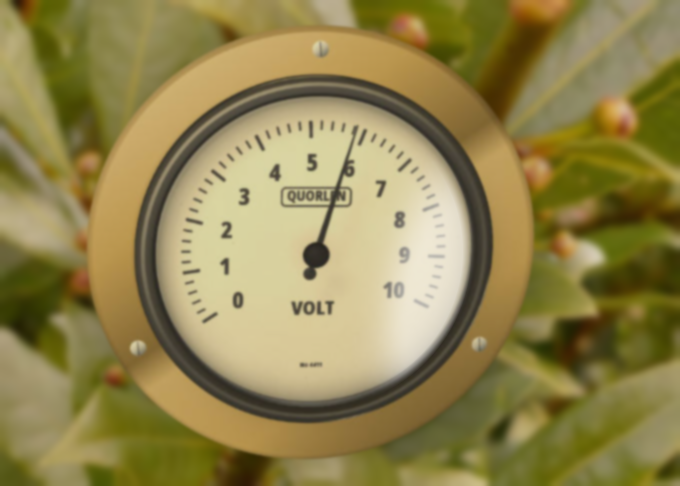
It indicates 5.8 V
